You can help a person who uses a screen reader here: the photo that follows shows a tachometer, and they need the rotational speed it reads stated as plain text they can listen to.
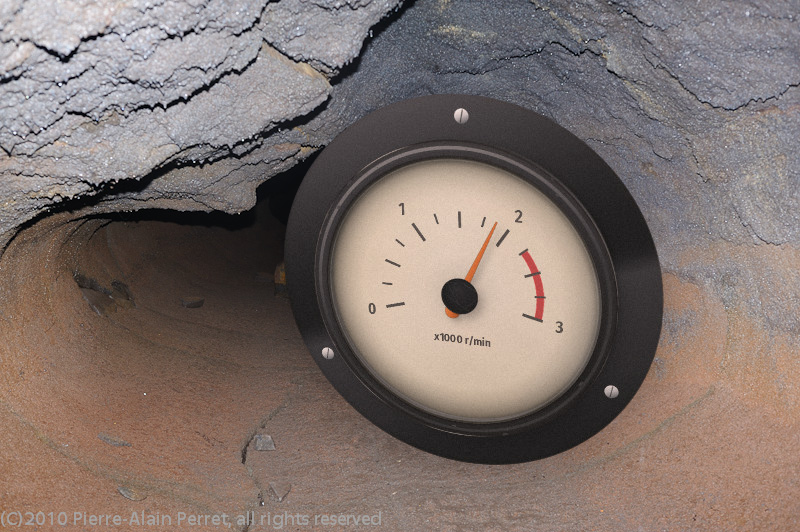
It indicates 1875 rpm
